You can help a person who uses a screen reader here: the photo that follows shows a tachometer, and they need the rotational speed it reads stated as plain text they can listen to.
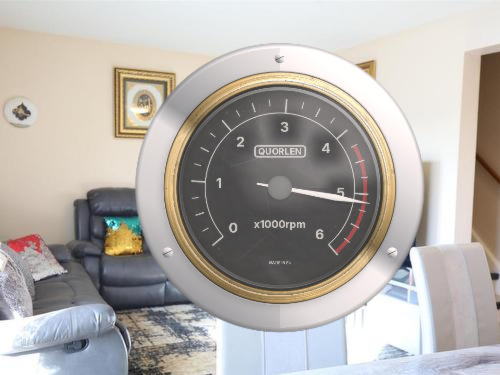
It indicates 5125 rpm
